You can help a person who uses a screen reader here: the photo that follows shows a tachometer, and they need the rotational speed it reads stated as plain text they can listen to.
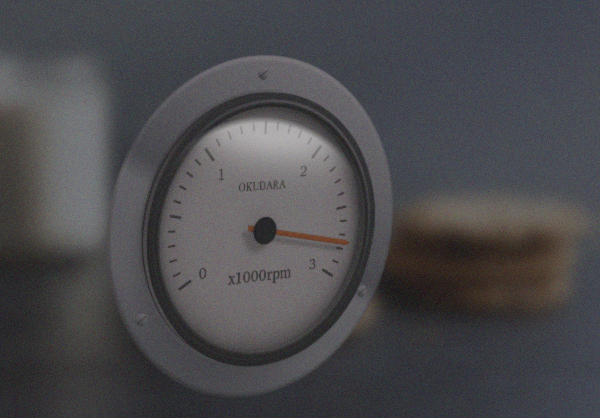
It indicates 2750 rpm
